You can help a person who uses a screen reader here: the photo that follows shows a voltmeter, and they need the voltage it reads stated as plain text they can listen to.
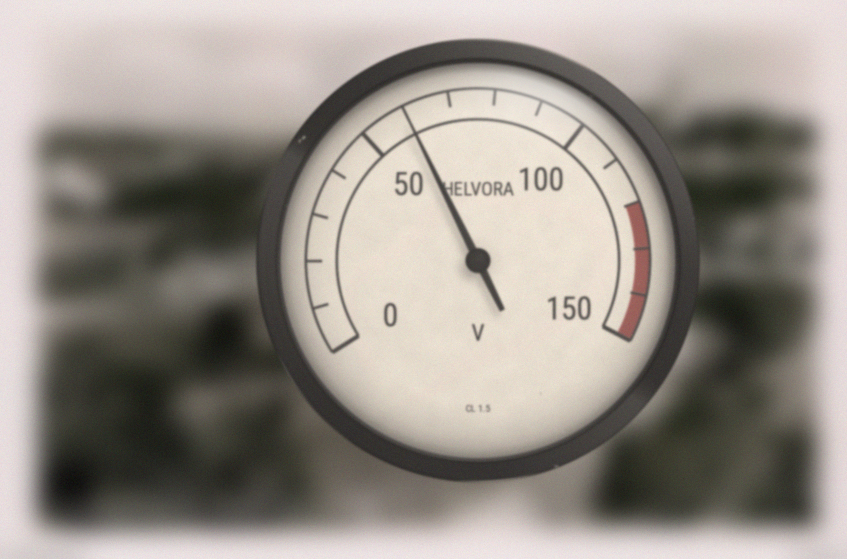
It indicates 60 V
